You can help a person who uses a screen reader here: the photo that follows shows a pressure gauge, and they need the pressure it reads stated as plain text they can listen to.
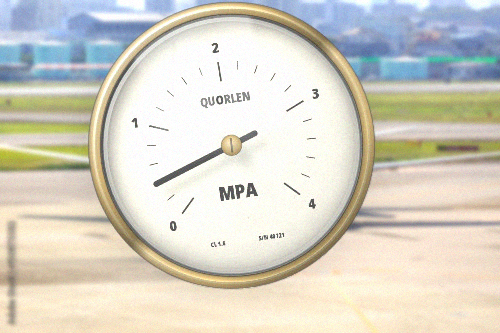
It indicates 0.4 MPa
